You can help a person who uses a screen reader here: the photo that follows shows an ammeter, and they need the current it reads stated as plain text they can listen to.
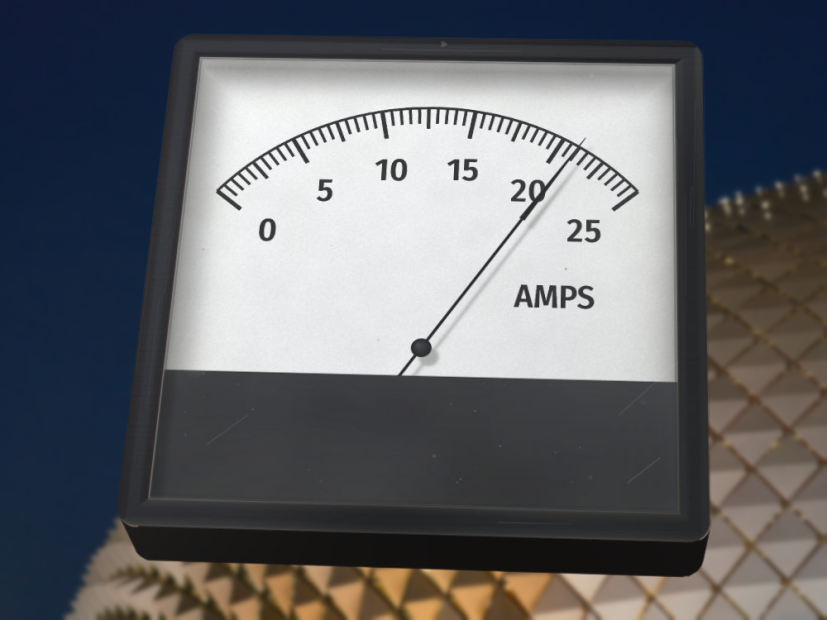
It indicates 21 A
